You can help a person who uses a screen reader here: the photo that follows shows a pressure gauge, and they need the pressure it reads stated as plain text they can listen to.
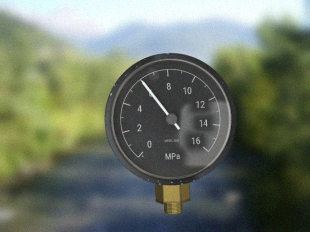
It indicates 6 MPa
